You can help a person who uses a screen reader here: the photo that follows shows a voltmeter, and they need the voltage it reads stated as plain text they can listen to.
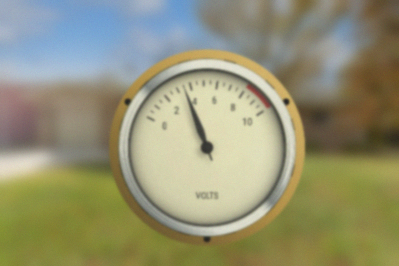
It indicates 3.5 V
